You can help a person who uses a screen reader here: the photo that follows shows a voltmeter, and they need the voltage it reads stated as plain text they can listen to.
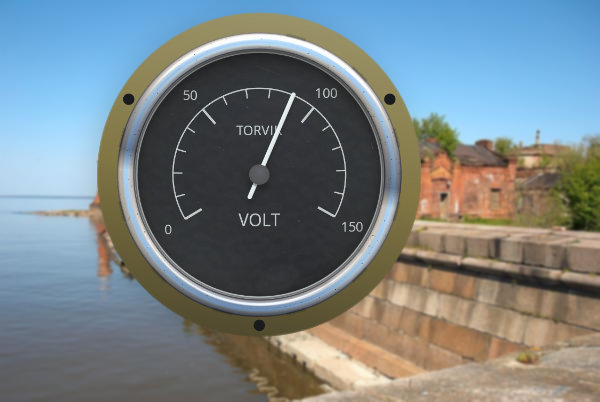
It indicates 90 V
